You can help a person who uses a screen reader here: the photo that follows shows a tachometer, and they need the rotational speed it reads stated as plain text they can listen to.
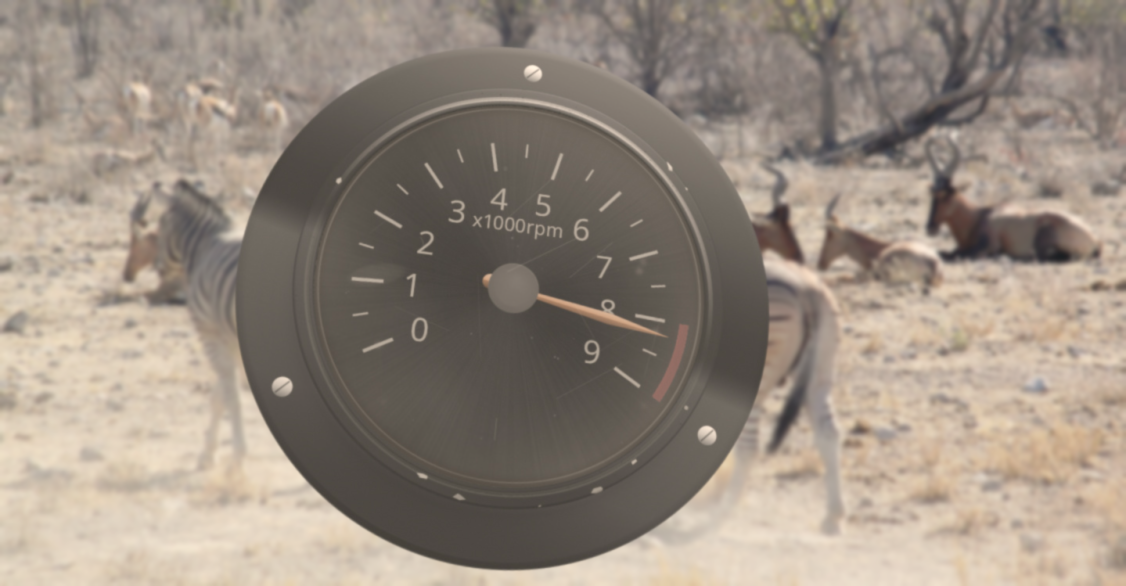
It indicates 8250 rpm
